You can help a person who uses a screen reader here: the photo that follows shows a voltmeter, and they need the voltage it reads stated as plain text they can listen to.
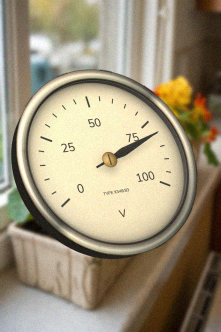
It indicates 80 V
